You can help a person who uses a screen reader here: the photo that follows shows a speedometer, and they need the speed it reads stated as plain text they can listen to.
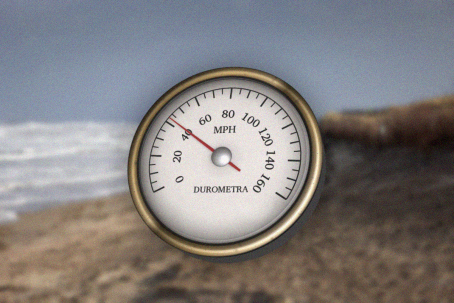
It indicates 42.5 mph
